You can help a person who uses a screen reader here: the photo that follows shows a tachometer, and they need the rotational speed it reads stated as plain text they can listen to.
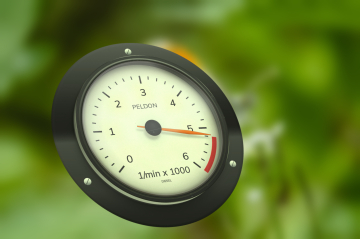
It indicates 5200 rpm
